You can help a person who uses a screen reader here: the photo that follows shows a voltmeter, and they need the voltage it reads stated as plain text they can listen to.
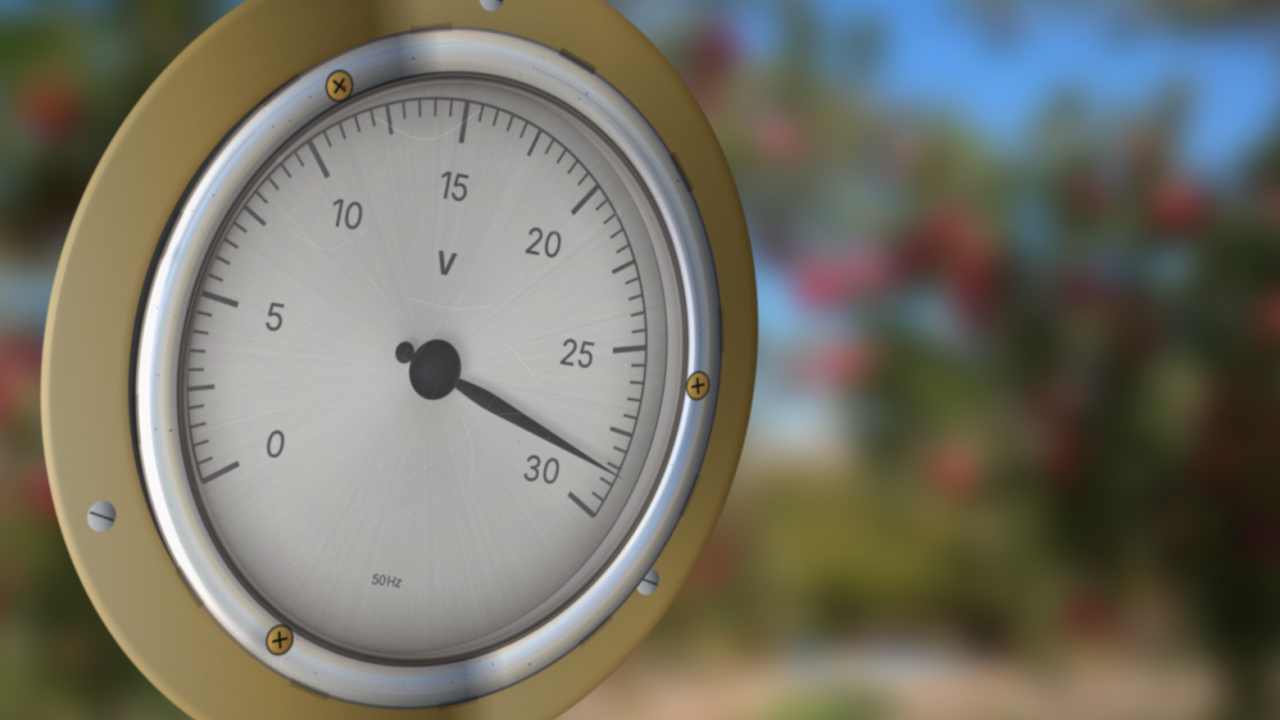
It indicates 28.75 V
